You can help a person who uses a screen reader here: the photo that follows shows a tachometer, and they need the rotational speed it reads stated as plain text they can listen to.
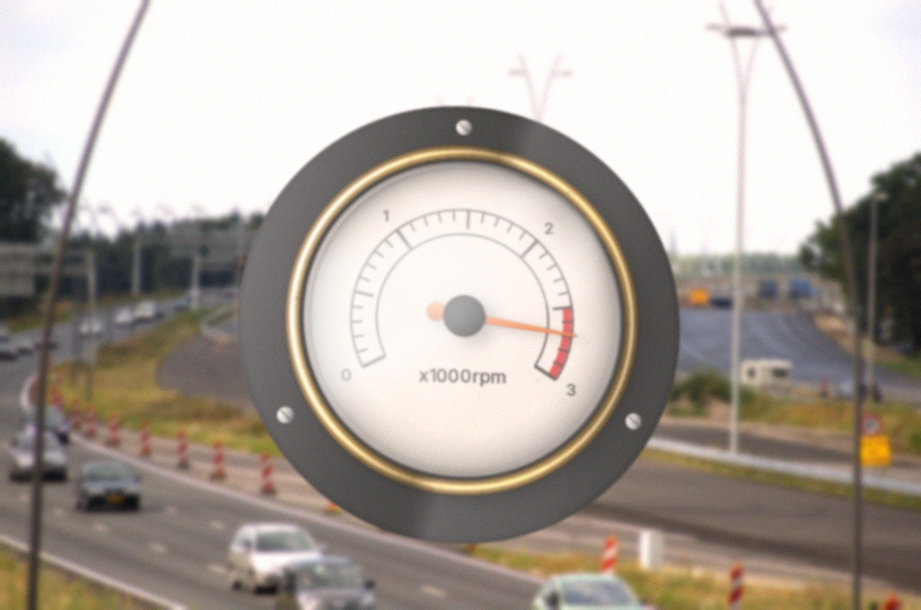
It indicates 2700 rpm
